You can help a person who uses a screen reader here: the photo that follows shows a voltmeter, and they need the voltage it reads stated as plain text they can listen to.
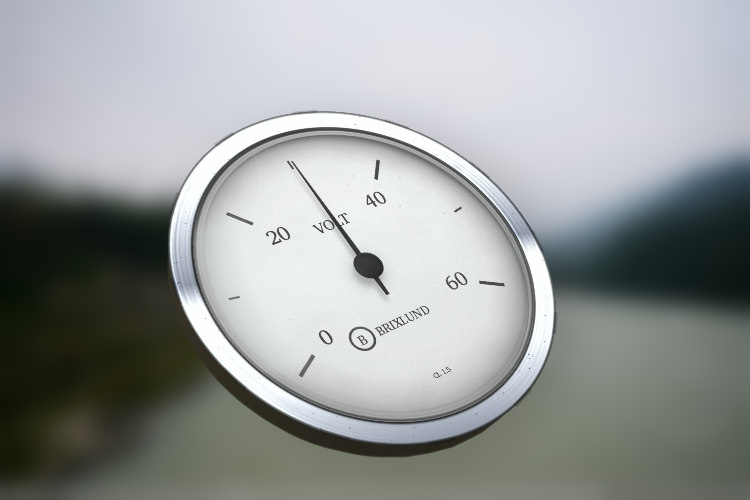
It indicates 30 V
